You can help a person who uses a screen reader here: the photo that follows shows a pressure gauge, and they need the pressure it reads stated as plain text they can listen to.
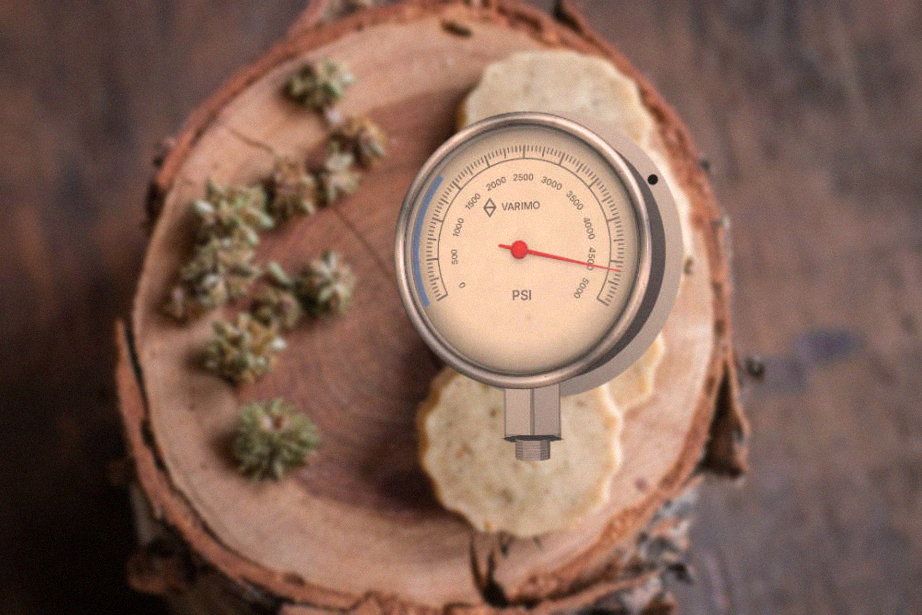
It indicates 4600 psi
